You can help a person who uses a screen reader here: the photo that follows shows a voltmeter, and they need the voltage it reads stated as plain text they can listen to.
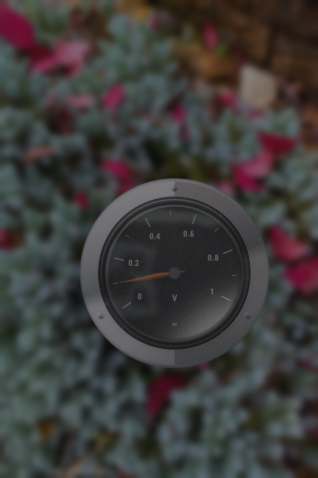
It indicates 0.1 V
